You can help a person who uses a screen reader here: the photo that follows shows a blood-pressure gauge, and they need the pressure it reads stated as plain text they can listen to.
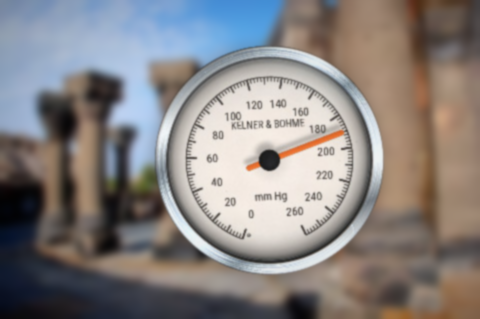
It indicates 190 mmHg
